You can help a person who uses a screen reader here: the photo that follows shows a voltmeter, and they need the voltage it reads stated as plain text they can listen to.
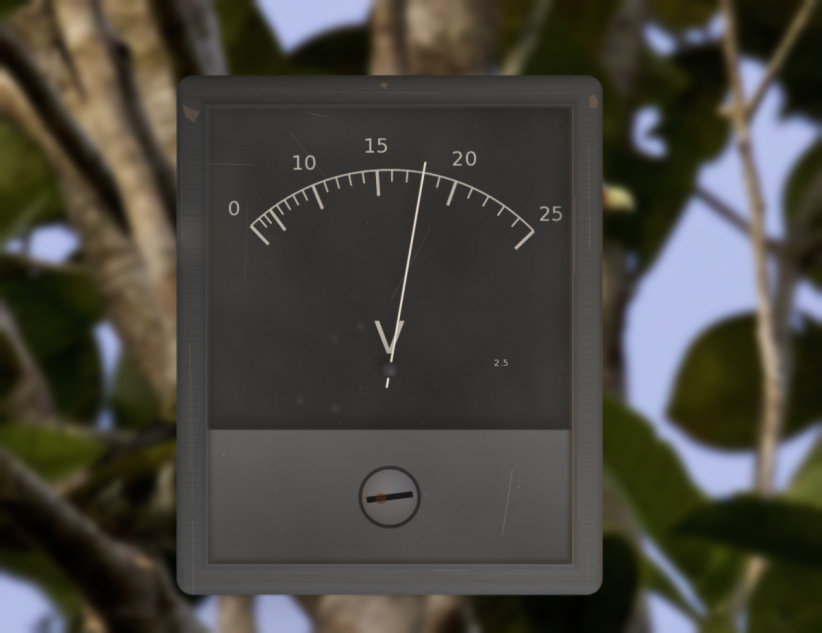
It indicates 18 V
